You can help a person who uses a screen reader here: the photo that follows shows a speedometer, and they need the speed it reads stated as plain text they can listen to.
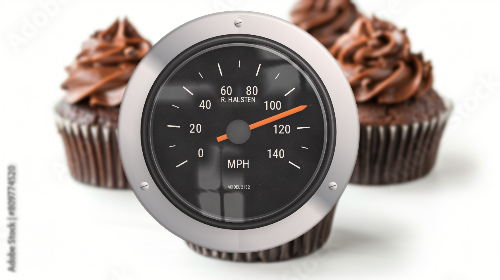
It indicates 110 mph
